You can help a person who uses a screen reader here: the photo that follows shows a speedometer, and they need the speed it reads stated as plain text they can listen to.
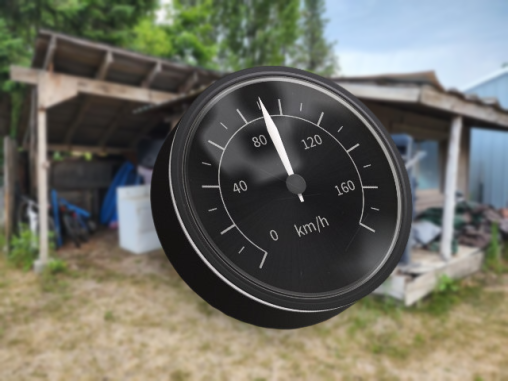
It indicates 90 km/h
